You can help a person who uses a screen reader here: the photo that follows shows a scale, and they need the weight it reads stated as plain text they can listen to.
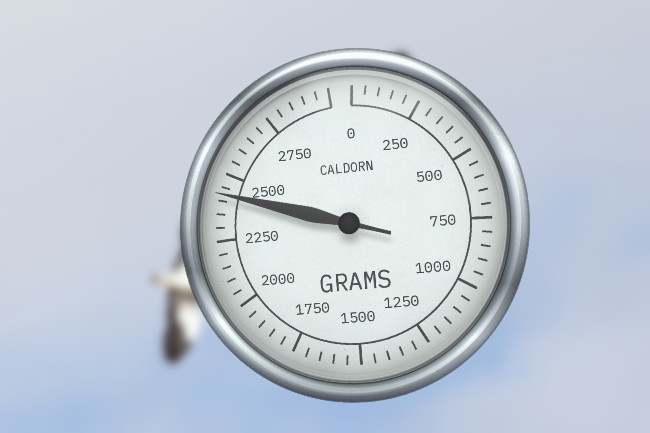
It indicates 2425 g
